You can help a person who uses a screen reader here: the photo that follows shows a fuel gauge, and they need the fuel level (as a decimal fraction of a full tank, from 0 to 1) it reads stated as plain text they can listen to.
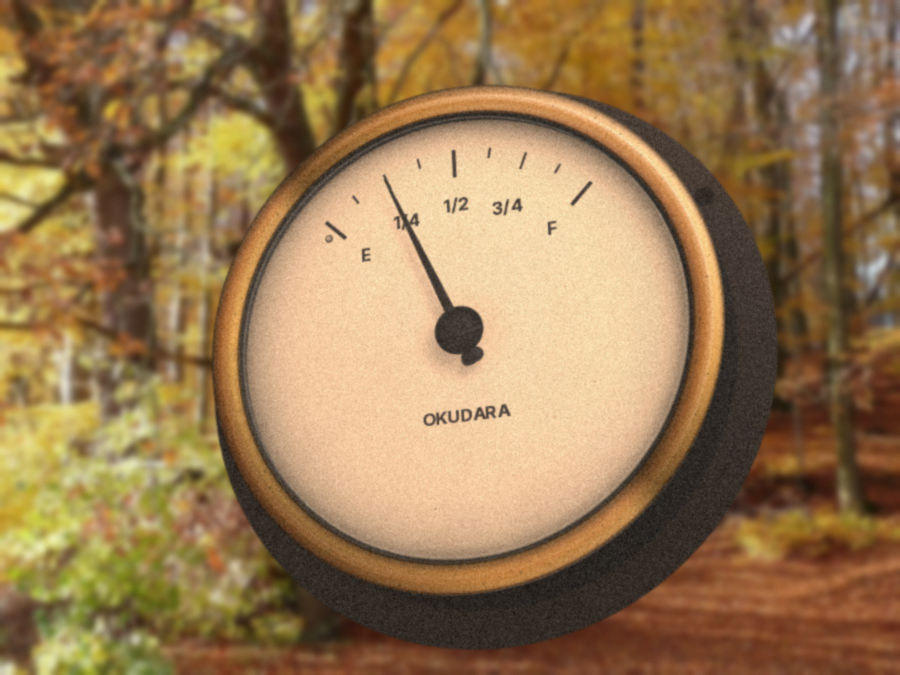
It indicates 0.25
